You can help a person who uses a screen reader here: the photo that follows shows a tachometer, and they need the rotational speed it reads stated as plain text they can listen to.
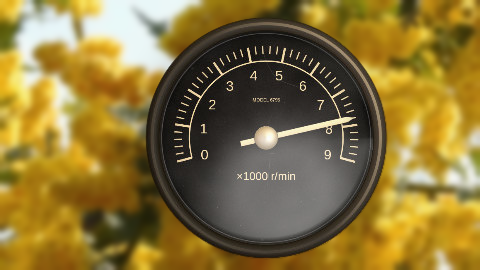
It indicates 7800 rpm
